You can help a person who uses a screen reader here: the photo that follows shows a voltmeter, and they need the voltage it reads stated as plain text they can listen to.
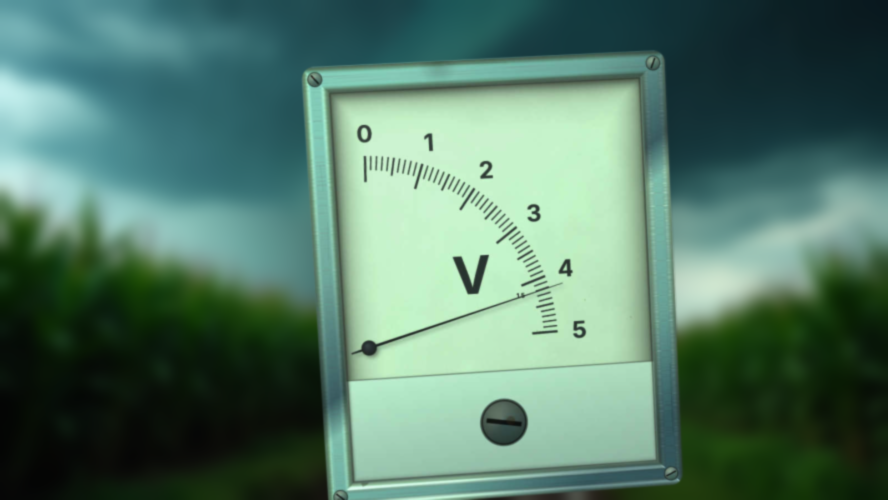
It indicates 4.2 V
